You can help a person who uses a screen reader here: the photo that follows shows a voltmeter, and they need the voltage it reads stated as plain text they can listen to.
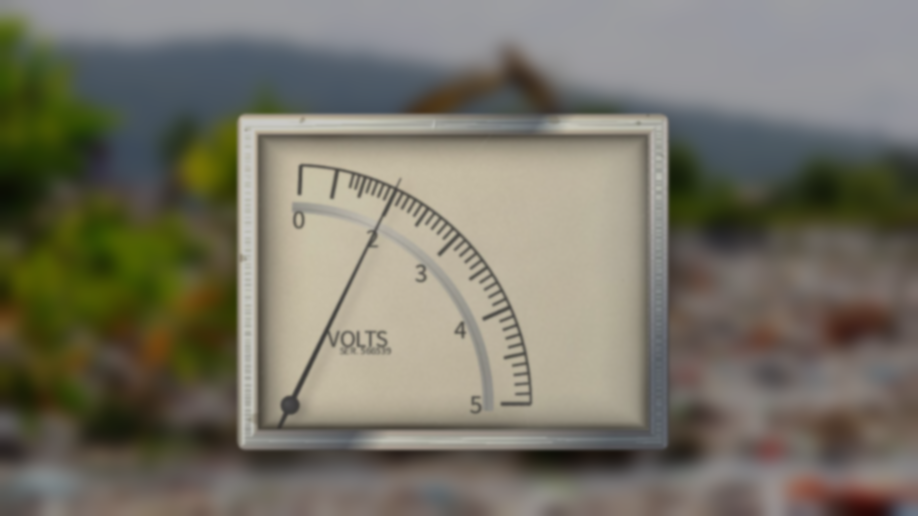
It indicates 2 V
